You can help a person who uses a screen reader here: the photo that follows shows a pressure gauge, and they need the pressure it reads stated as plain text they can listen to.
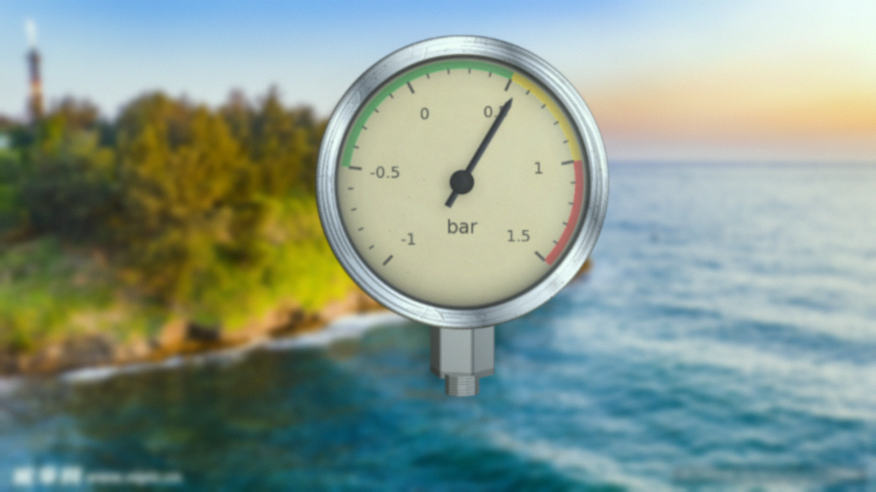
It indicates 0.55 bar
